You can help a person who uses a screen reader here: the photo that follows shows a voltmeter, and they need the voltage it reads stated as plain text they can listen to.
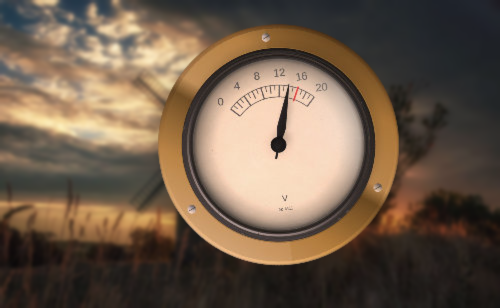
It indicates 14 V
